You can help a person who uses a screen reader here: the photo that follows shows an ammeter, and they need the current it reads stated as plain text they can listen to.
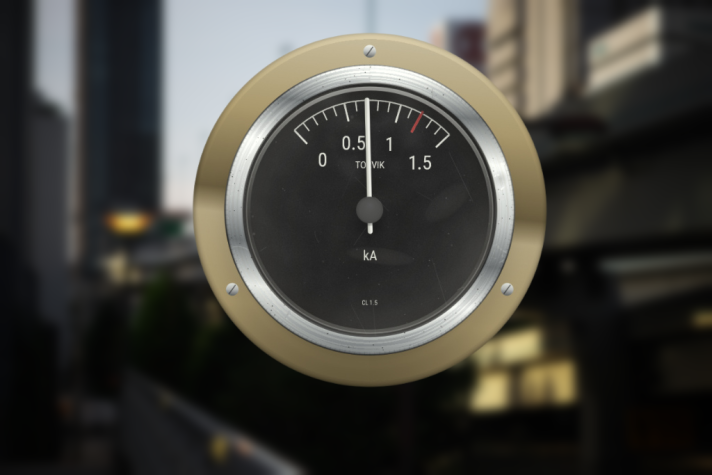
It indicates 0.7 kA
